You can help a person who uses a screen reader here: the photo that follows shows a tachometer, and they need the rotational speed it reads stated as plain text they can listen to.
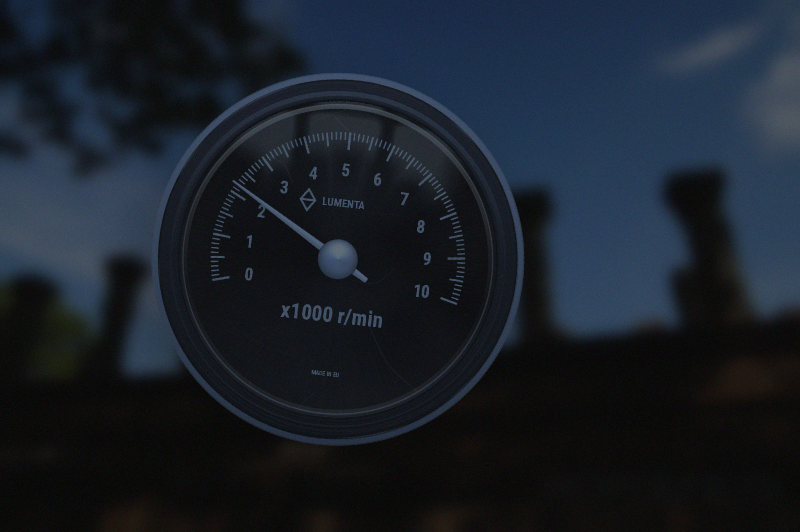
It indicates 2200 rpm
